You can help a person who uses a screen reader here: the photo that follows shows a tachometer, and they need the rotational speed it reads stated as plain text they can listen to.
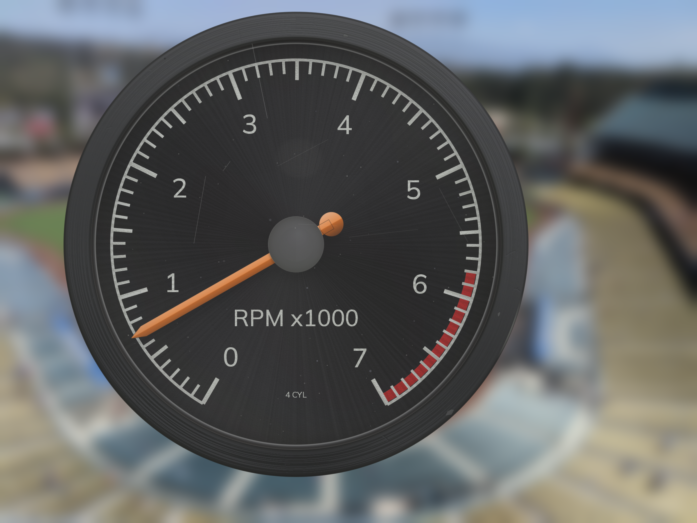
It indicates 700 rpm
